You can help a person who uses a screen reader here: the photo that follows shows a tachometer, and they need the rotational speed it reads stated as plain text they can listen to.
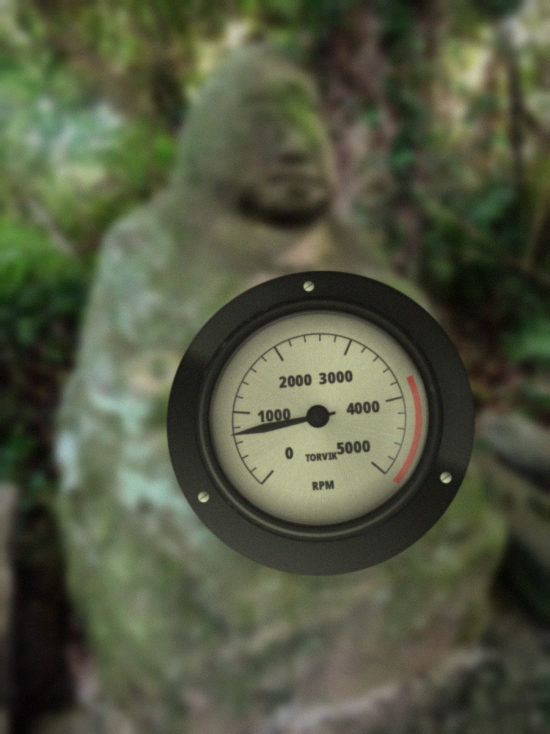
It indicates 700 rpm
